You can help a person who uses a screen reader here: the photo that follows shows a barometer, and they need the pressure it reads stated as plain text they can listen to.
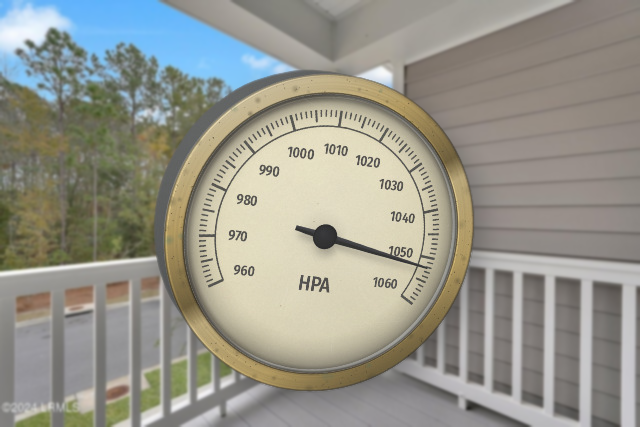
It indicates 1052 hPa
